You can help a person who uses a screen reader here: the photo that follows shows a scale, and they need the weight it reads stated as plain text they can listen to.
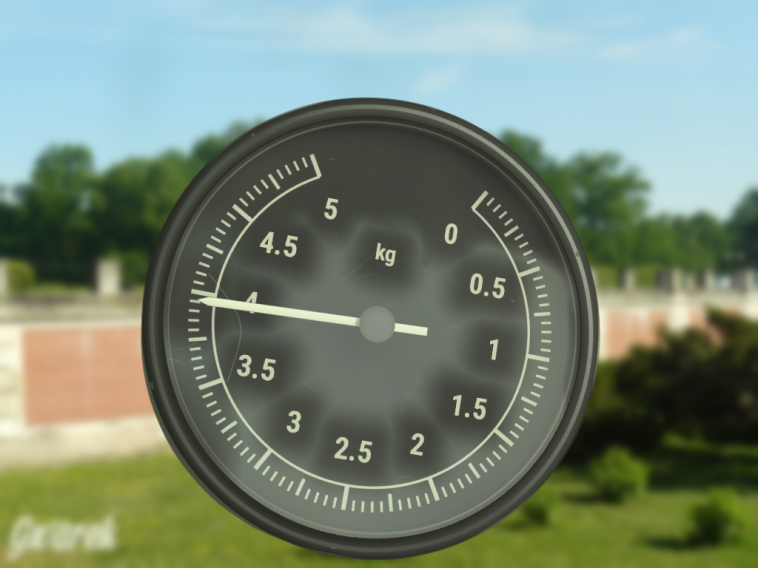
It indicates 3.95 kg
